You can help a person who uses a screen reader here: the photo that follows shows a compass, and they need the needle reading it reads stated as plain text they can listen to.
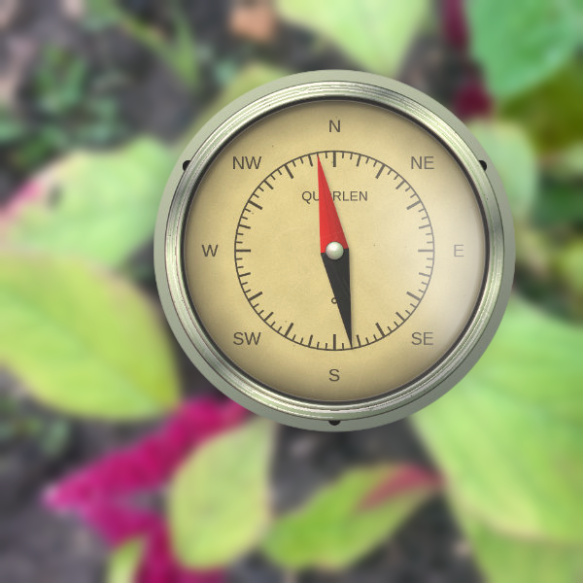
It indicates 350 °
